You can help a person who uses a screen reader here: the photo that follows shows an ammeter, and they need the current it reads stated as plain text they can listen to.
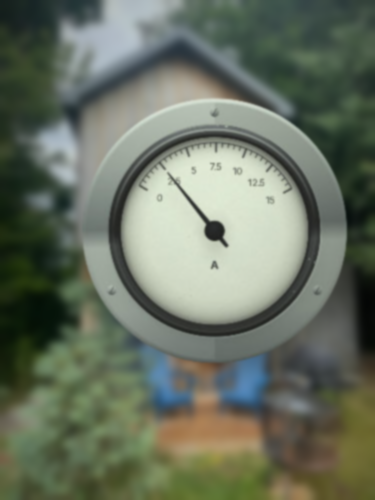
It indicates 2.5 A
